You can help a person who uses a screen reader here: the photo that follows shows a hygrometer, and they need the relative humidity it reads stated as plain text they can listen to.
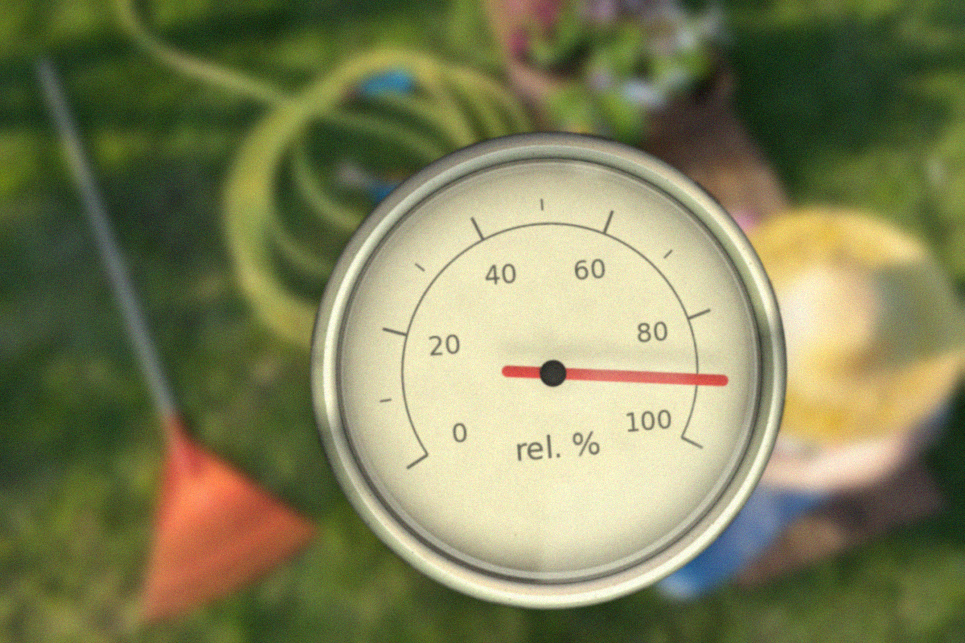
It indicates 90 %
